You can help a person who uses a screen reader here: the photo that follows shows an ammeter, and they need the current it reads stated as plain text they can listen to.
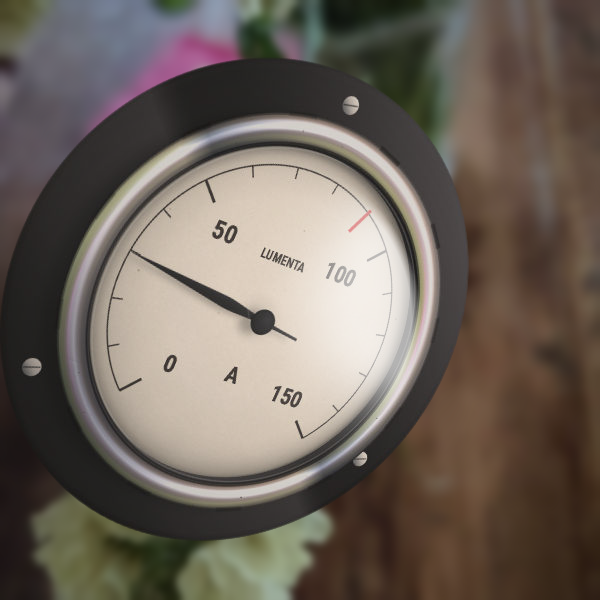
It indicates 30 A
